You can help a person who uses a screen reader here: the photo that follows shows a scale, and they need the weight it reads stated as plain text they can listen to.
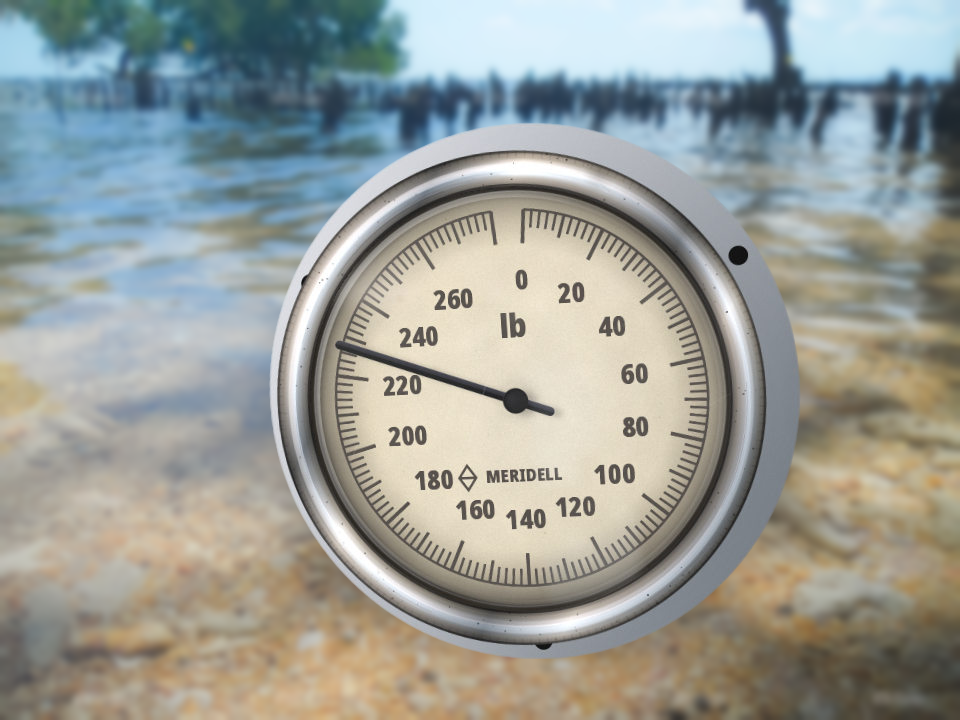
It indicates 228 lb
